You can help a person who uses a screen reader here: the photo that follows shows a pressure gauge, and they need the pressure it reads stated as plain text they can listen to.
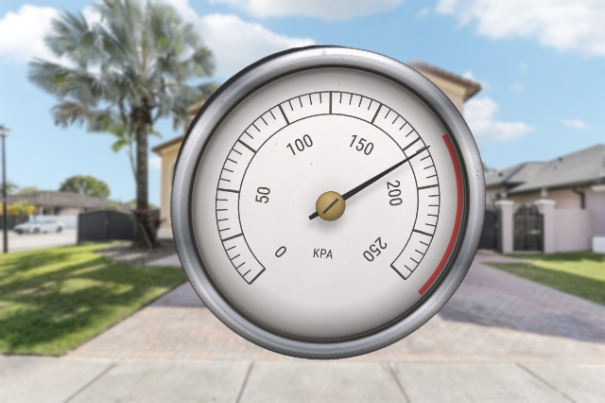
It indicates 180 kPa
